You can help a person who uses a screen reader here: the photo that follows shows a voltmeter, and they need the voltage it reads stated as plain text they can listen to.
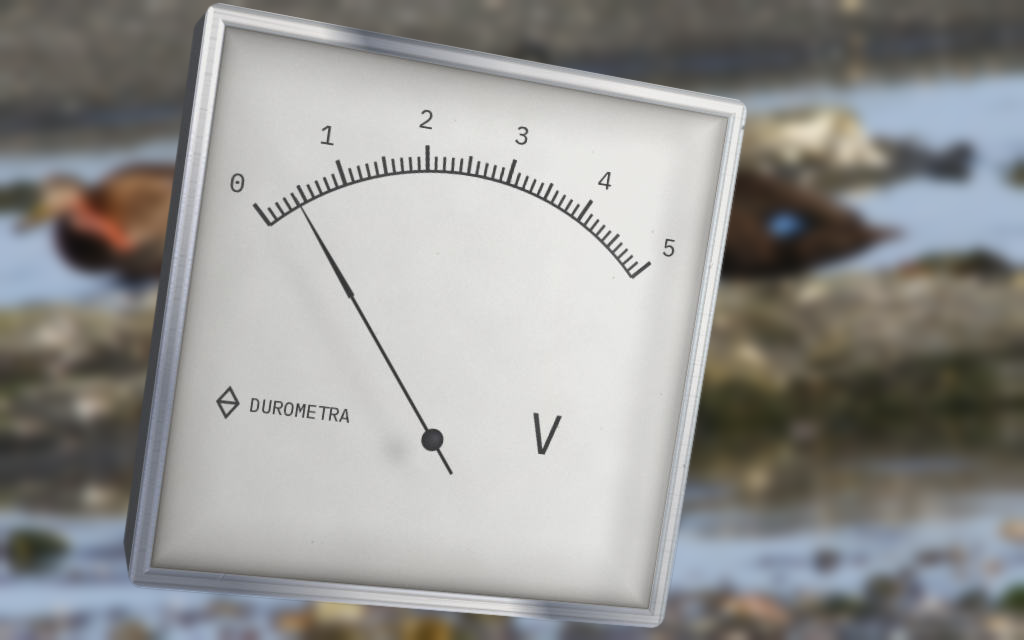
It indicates 0.4 V
